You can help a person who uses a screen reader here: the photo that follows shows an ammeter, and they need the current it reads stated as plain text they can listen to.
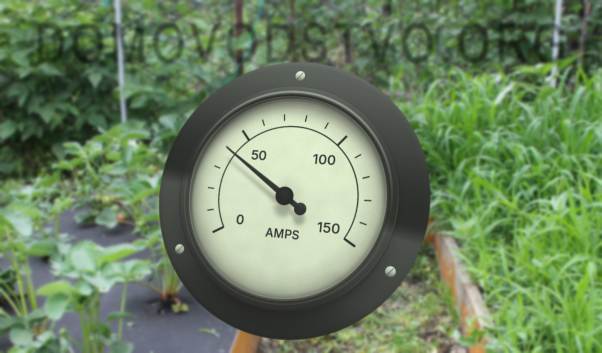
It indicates 40 A
